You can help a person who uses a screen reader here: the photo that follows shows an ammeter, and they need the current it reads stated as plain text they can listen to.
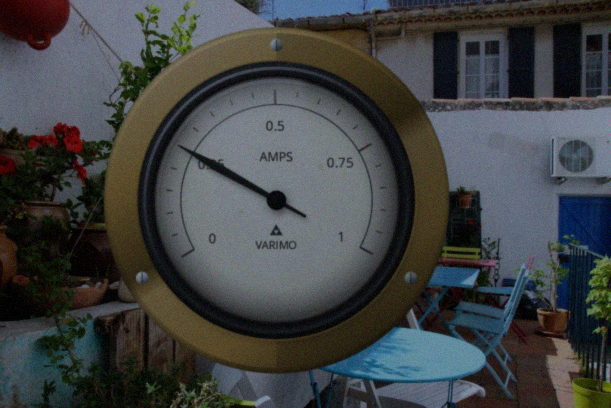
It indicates 0.25 A
